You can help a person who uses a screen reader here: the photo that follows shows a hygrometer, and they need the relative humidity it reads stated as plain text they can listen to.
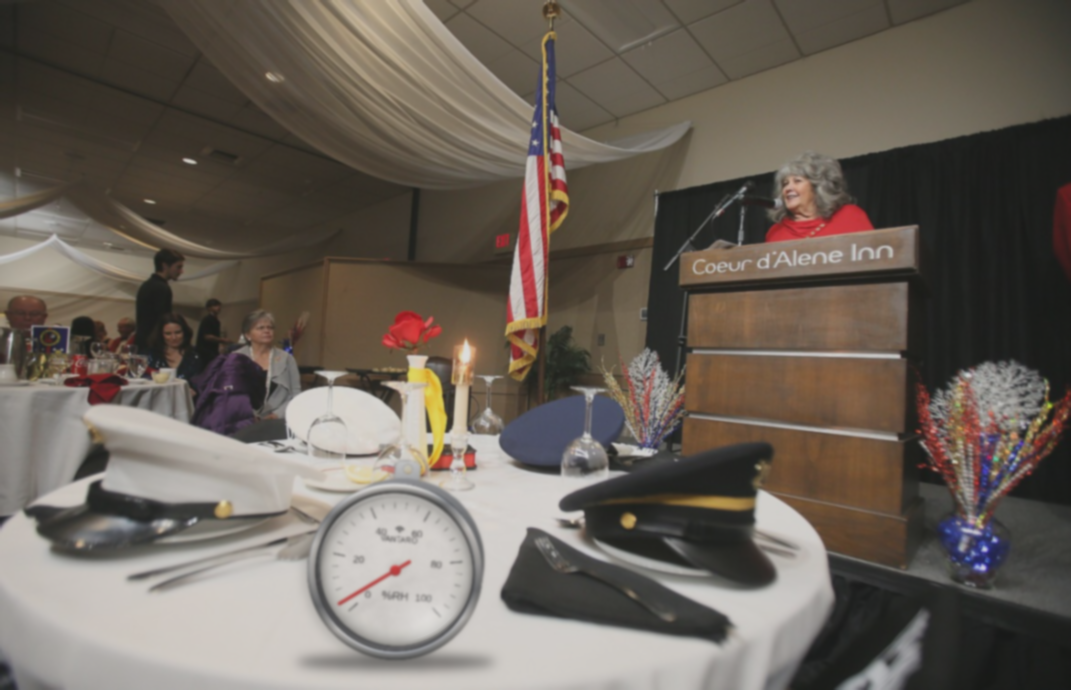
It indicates 4 %
